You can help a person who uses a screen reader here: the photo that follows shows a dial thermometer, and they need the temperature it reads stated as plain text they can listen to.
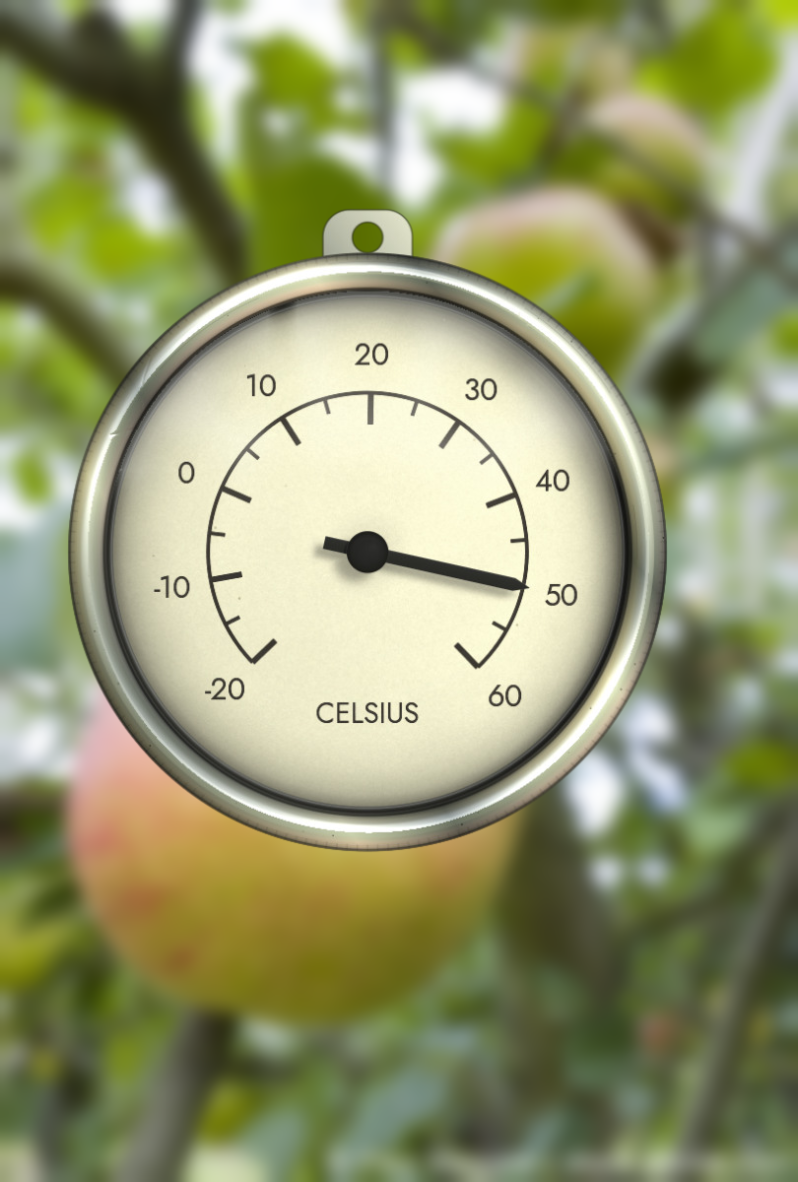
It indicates 50 °C
